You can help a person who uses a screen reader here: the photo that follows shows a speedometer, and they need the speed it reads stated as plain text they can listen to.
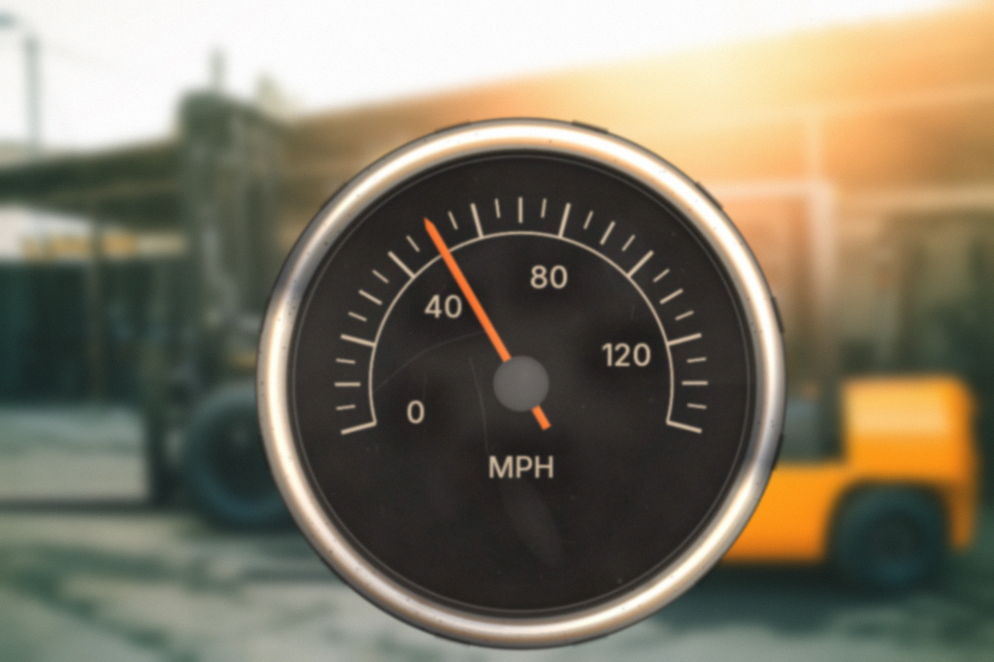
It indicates 50 mph
